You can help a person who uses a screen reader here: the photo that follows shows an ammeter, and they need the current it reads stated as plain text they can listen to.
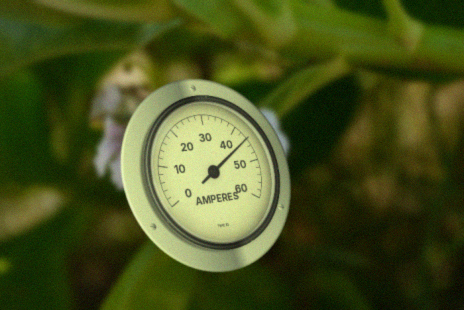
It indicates 44 A
